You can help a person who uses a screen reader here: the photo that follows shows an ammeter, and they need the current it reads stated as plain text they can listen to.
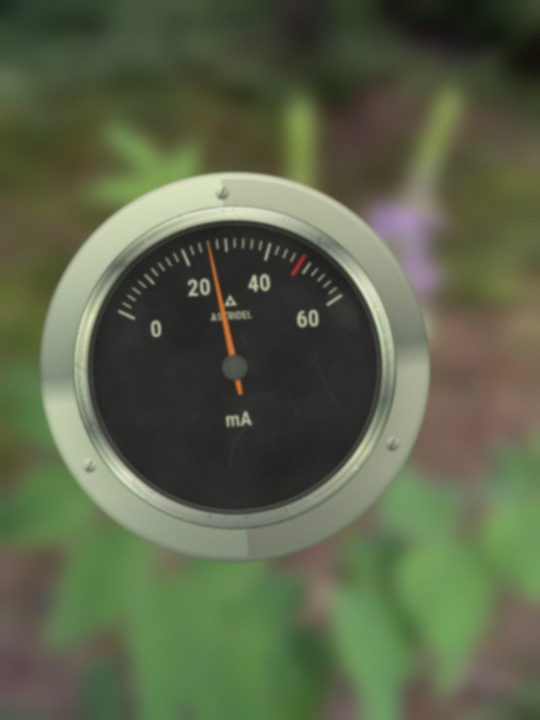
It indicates 26 mA
